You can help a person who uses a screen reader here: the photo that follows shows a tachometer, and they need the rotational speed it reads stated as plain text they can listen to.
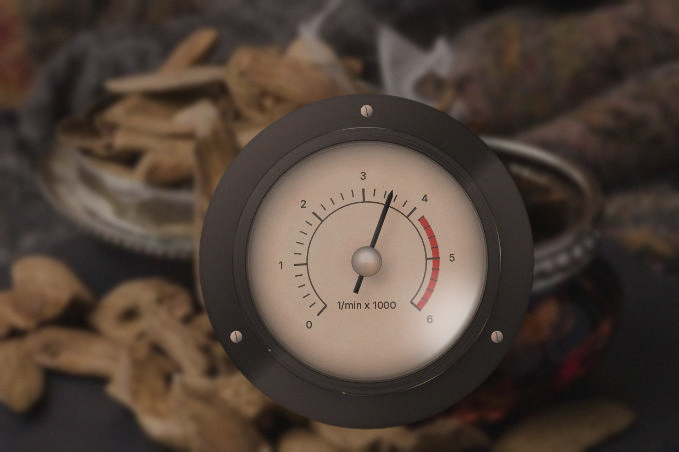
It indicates 3500 rpm
